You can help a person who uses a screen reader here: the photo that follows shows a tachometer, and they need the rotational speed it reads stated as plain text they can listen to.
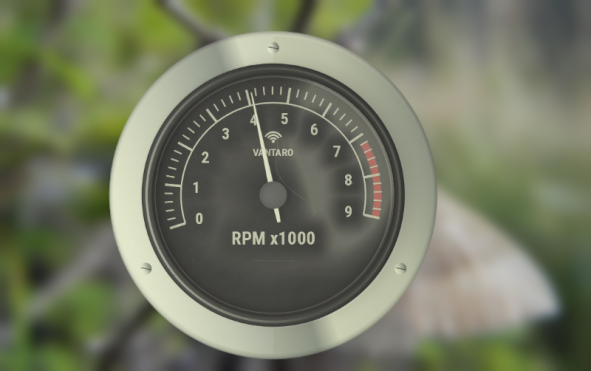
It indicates 4100 rpm
